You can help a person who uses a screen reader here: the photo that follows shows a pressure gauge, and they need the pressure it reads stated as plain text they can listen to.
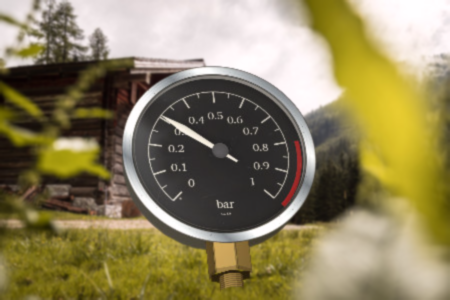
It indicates 0.3 bar
